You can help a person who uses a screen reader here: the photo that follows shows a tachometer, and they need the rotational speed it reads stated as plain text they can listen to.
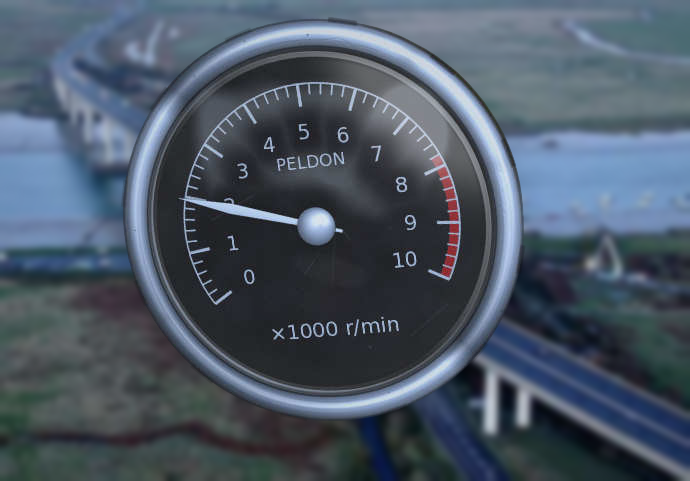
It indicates 2000 rpm
